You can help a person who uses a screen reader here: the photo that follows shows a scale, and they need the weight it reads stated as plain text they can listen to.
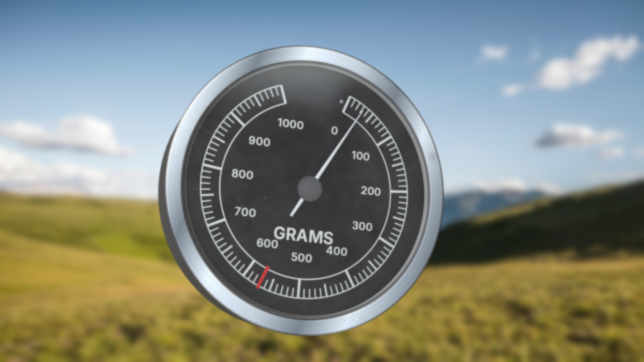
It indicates 30 g
